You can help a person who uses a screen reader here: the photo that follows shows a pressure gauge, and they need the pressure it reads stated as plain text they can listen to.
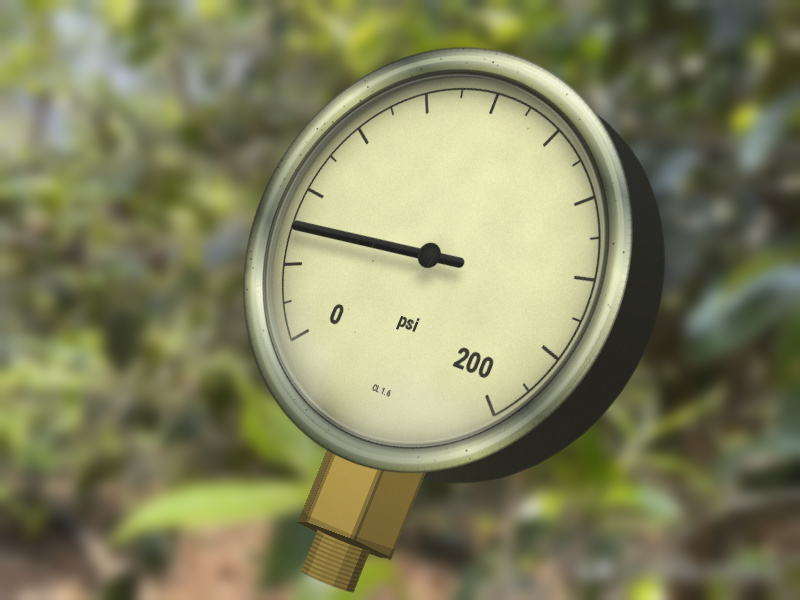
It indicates 30 psi
